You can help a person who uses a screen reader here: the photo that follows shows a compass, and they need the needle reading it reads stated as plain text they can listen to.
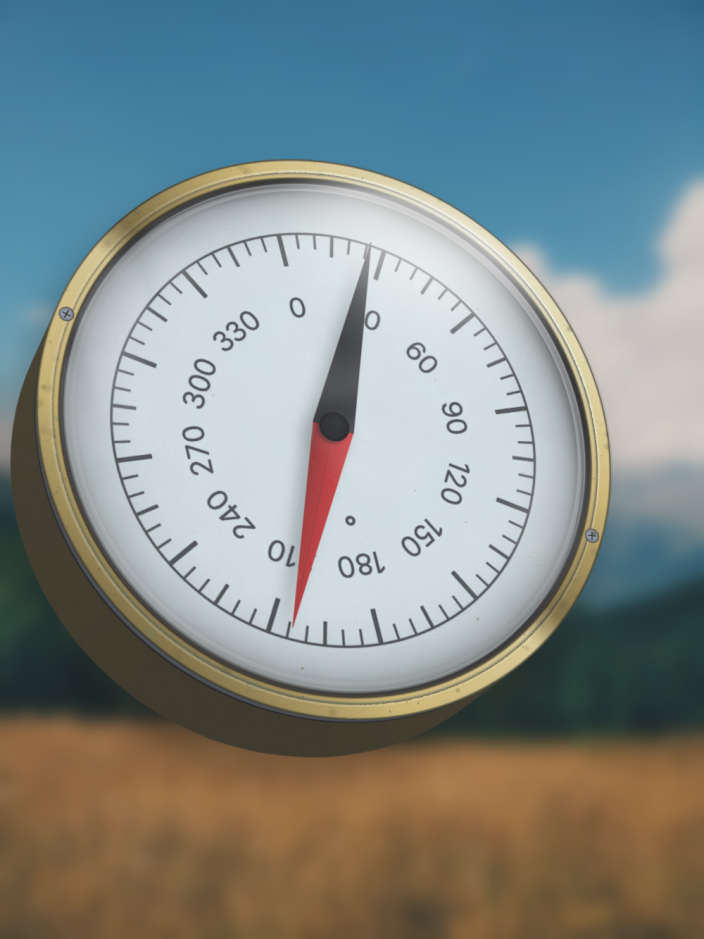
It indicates 205 °
